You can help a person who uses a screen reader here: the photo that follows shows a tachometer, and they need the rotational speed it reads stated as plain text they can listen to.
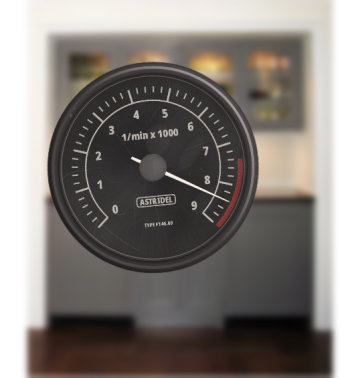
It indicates 8400 rpm
